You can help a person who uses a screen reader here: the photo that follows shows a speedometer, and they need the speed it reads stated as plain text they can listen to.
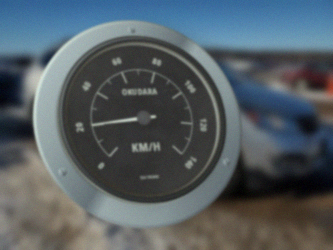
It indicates 20 km/h
